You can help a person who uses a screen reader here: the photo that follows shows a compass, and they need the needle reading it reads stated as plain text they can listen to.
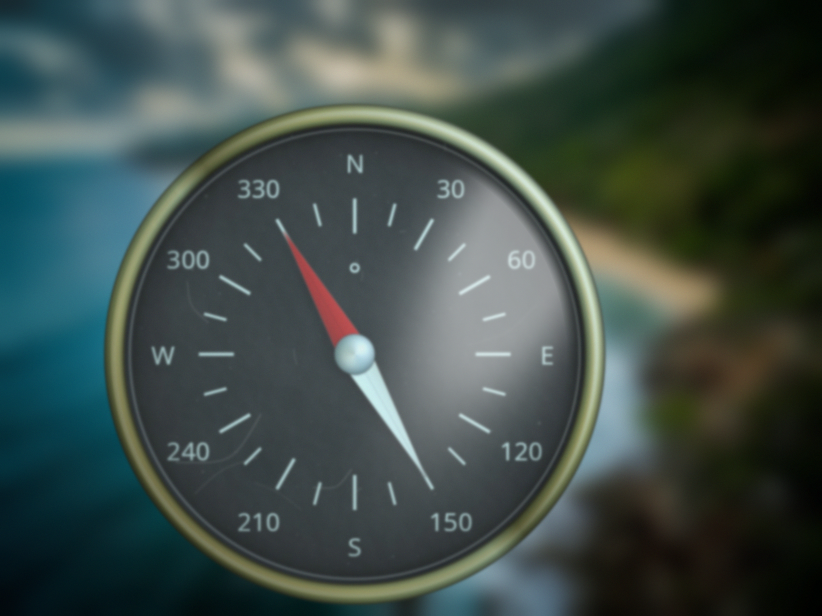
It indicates 330 °
